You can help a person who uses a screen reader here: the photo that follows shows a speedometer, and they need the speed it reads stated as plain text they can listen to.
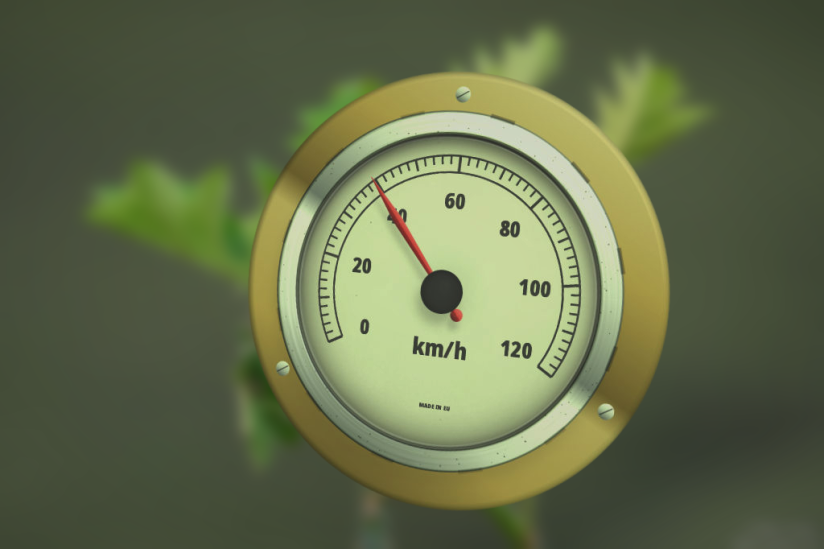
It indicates 40 km/h
